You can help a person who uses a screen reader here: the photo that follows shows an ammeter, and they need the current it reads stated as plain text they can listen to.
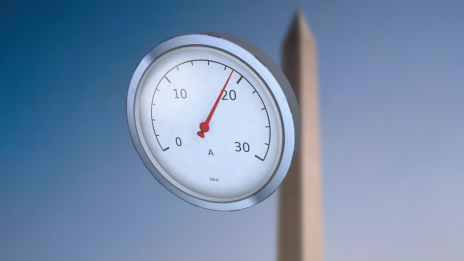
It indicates 19 A
